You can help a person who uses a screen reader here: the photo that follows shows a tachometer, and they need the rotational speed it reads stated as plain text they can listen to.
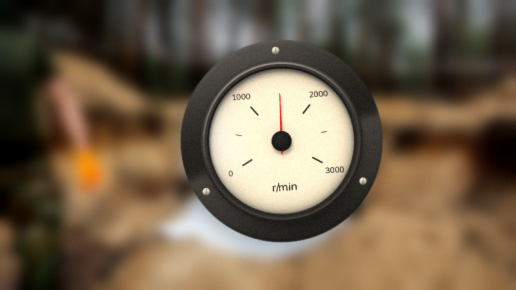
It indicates 1500 rpm
